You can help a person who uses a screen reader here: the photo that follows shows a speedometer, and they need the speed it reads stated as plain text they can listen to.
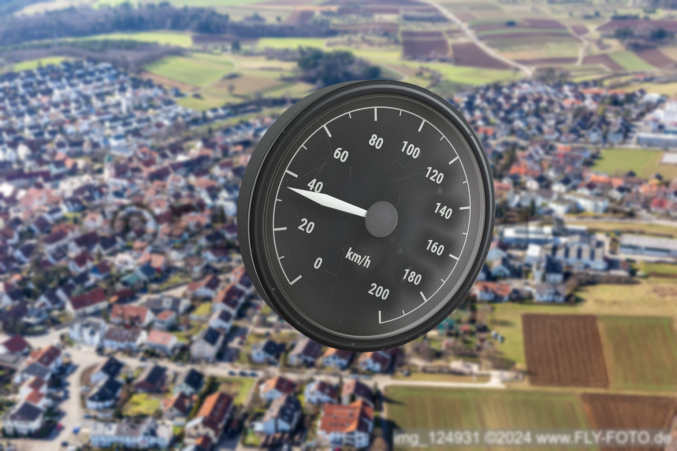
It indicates 35 km/h
